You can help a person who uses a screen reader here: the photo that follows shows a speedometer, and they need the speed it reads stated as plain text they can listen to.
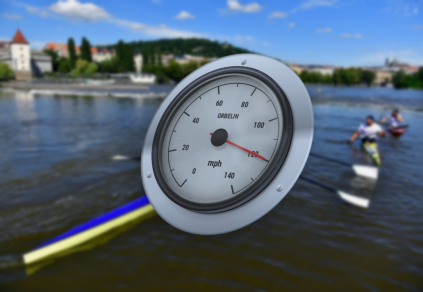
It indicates 120 mph
